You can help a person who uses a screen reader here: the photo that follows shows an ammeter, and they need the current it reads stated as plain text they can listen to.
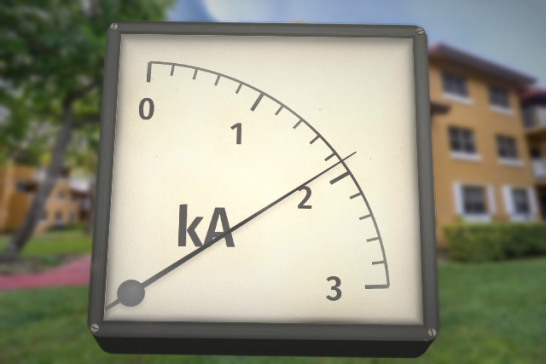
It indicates 1.9 kA
